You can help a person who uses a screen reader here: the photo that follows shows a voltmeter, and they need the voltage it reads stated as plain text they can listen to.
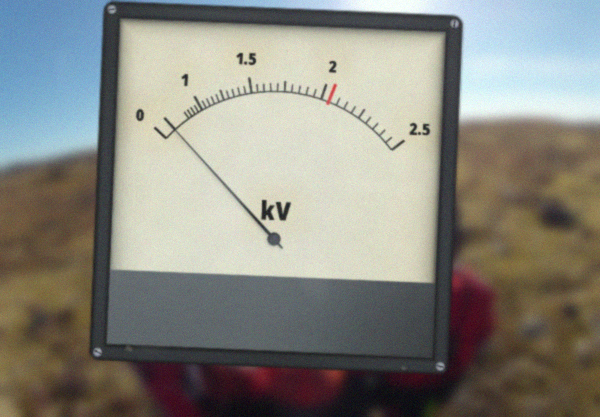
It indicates 0.5 kV
